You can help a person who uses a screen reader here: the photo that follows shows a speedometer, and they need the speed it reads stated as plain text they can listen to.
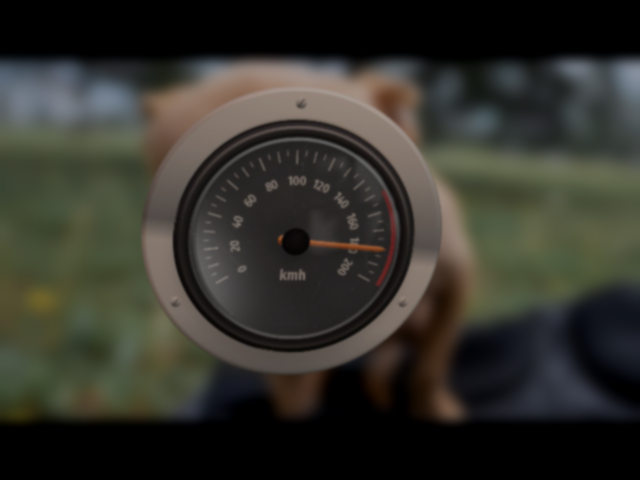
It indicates 180 km/h
